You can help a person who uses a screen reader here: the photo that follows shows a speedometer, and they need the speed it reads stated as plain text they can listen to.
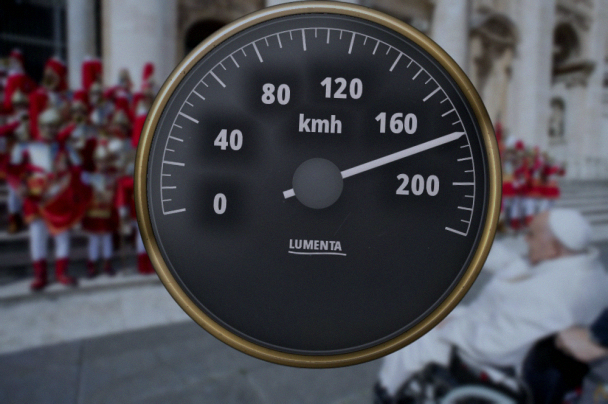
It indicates 180 km/h
